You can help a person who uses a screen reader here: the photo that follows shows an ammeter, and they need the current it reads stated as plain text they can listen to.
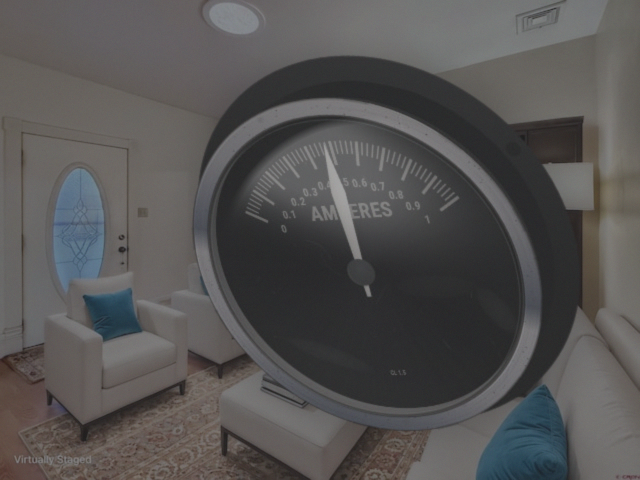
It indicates 0.5 A
